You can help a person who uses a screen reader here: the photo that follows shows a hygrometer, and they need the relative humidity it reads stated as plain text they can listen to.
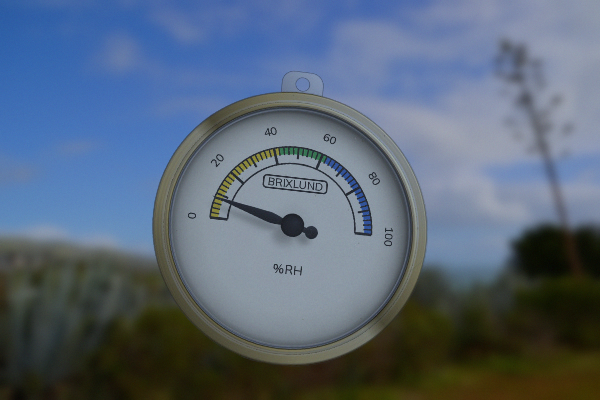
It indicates 8 %
